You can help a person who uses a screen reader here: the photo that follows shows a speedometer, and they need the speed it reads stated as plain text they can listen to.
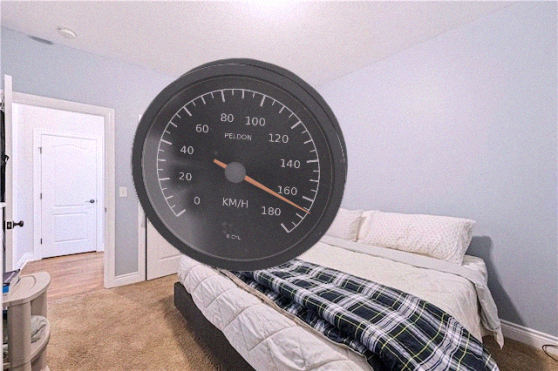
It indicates 165 km/h
